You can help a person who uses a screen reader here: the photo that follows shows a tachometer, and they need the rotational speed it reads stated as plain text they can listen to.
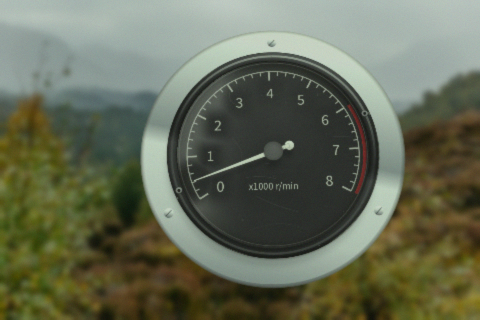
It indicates 400 rpm
